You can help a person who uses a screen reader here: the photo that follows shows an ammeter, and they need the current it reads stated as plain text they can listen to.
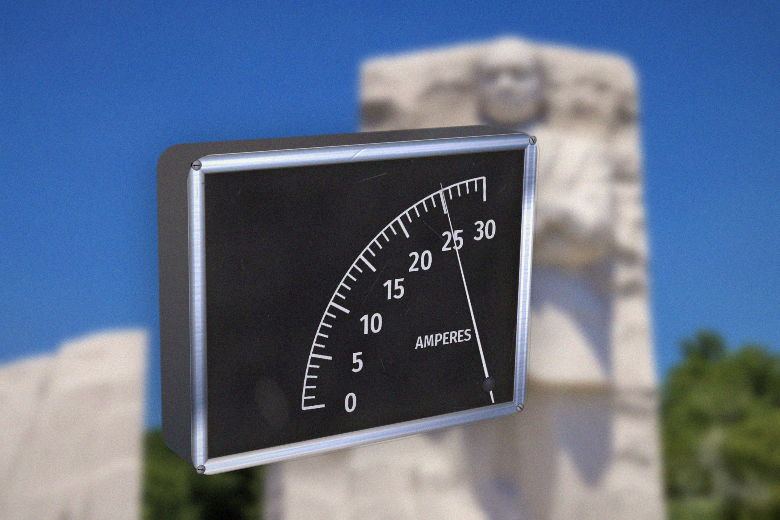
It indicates 25 A
